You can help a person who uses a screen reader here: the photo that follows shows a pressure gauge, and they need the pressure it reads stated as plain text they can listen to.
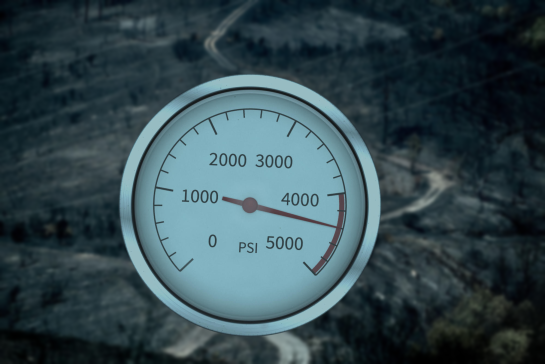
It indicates 4400 psi
